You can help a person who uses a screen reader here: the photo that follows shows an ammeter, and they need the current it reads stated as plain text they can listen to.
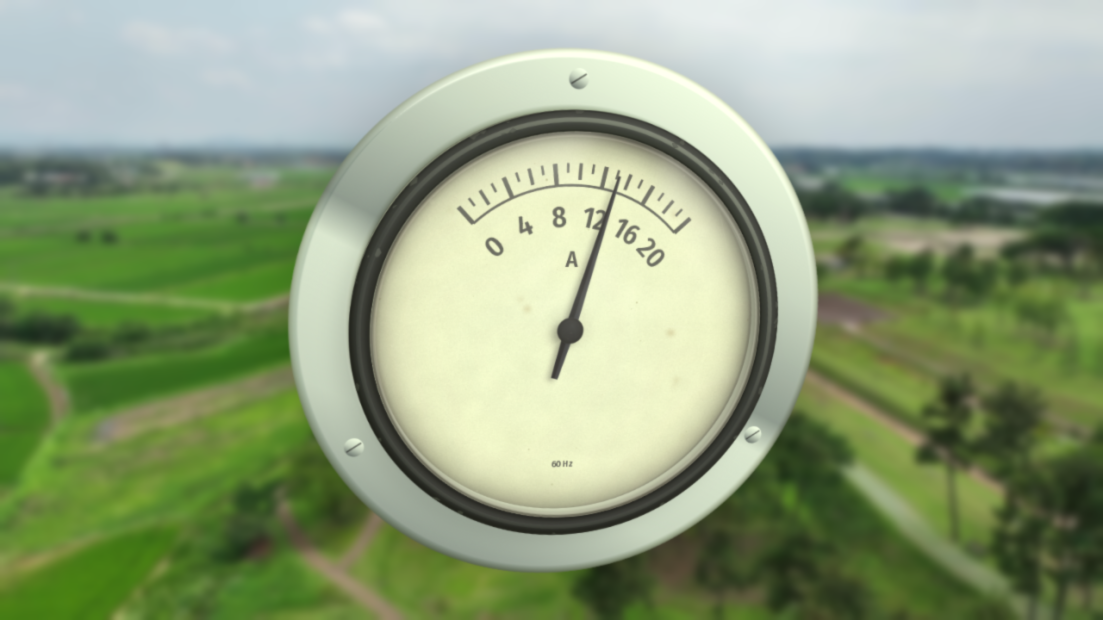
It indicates 13 A
